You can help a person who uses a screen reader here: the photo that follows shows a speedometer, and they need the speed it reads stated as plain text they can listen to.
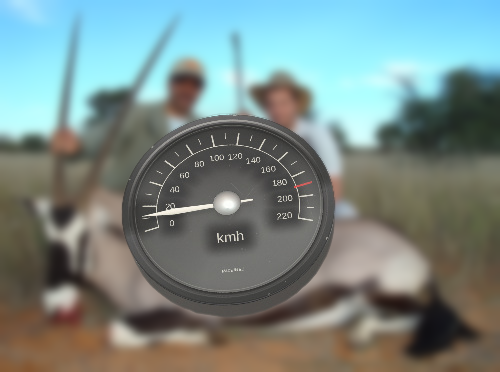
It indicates 10 km/h
